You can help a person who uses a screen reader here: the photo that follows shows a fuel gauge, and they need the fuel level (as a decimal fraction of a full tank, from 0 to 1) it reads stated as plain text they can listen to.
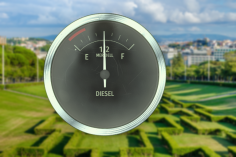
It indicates 0.5
